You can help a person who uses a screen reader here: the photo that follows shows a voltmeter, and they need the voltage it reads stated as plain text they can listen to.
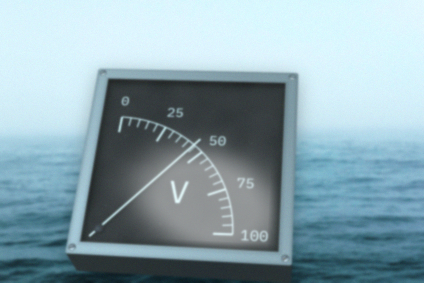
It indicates 45 V
